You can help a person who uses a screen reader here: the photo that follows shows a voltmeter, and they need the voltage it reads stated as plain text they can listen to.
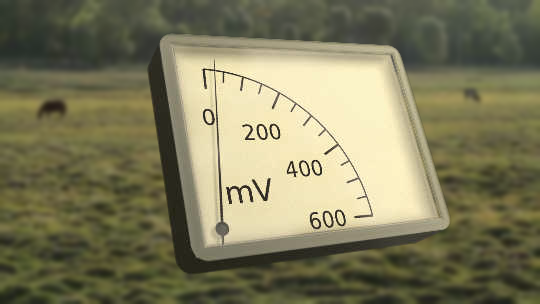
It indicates 25 mV
